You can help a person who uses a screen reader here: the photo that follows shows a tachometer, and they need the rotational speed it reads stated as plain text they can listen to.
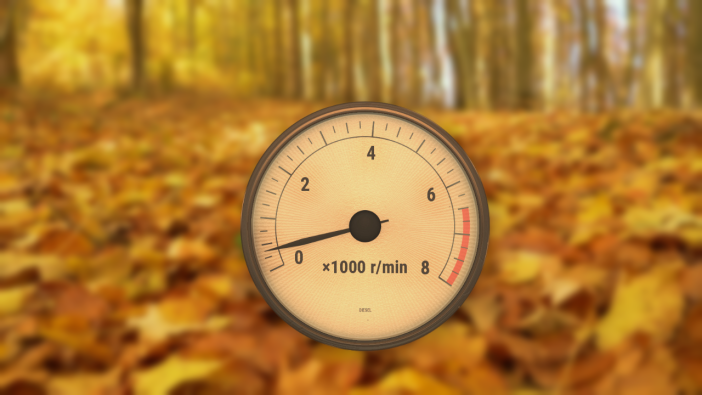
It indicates 375 rpm
